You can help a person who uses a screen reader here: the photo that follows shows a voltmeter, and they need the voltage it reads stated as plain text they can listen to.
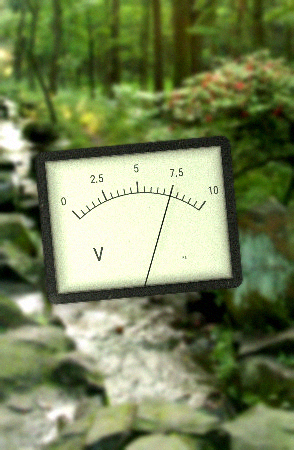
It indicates 7.5 V
